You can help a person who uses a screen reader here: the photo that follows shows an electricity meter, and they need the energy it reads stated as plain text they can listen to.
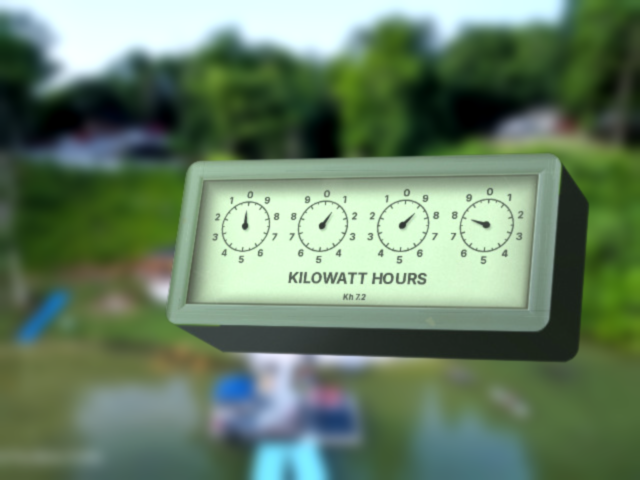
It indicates 88 kWh
